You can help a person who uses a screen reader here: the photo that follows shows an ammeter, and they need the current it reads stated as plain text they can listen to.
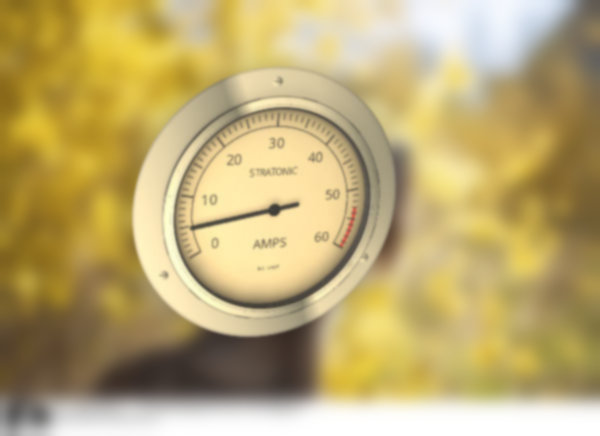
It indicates 5 A
